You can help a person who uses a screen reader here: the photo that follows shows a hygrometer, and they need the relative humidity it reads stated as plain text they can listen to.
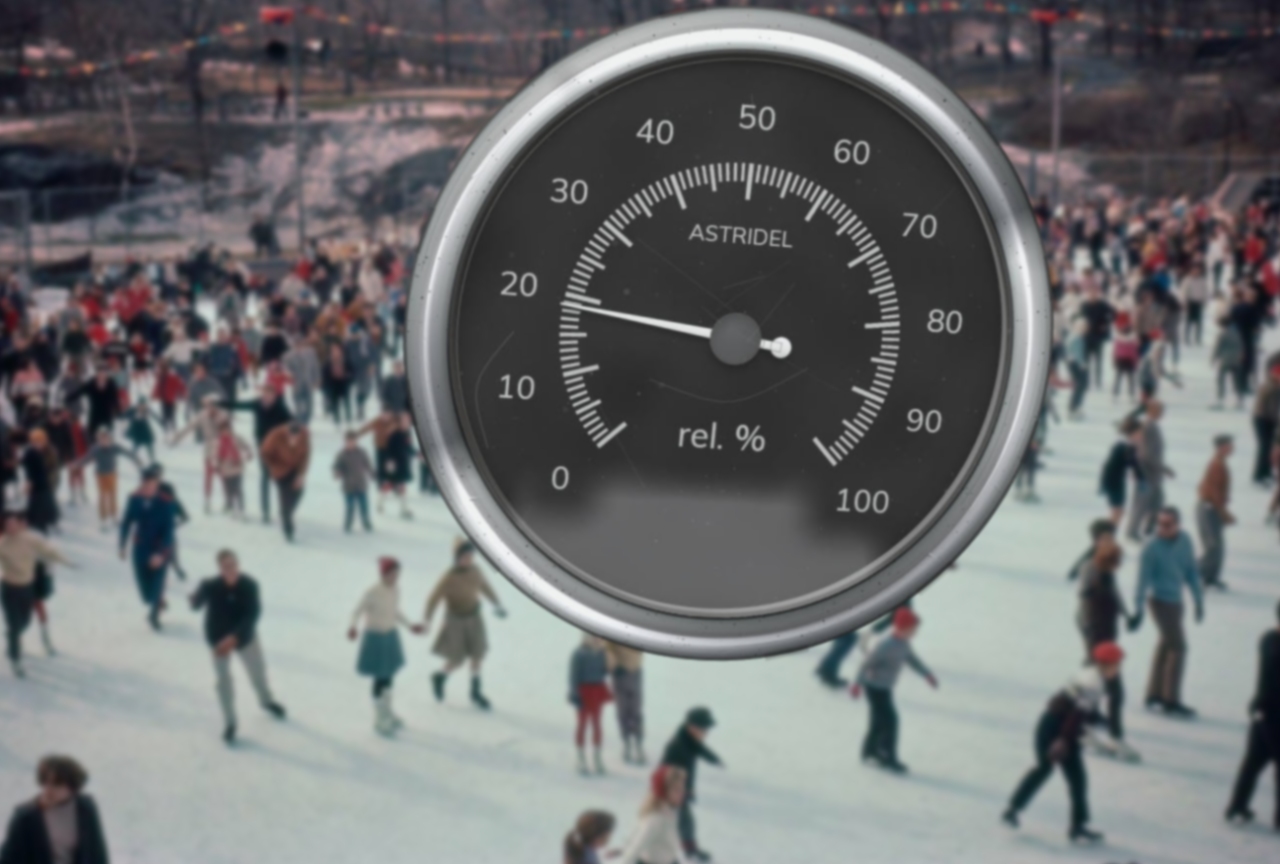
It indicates 19 %
